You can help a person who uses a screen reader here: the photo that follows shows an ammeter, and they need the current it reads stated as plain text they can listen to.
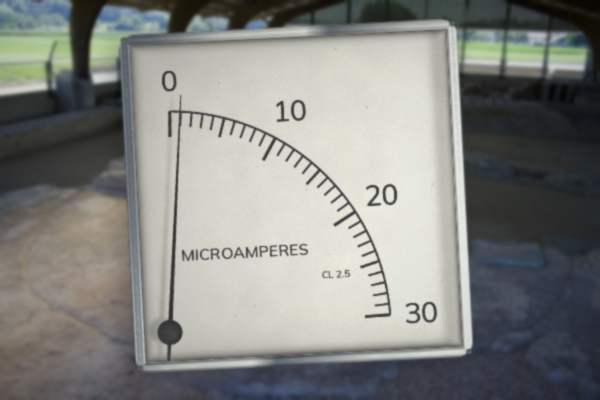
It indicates 1 µA
